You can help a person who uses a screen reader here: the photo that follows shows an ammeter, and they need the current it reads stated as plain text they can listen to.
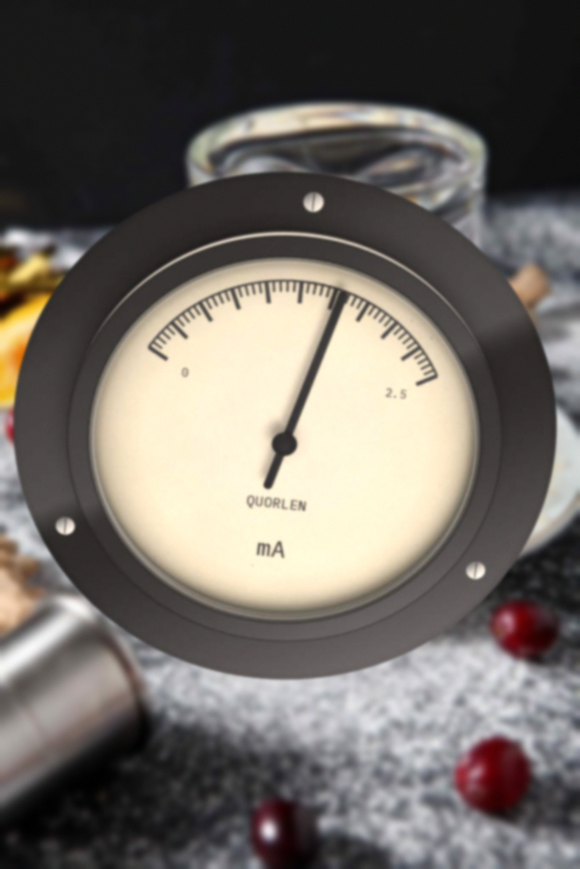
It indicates 1.55 mA
